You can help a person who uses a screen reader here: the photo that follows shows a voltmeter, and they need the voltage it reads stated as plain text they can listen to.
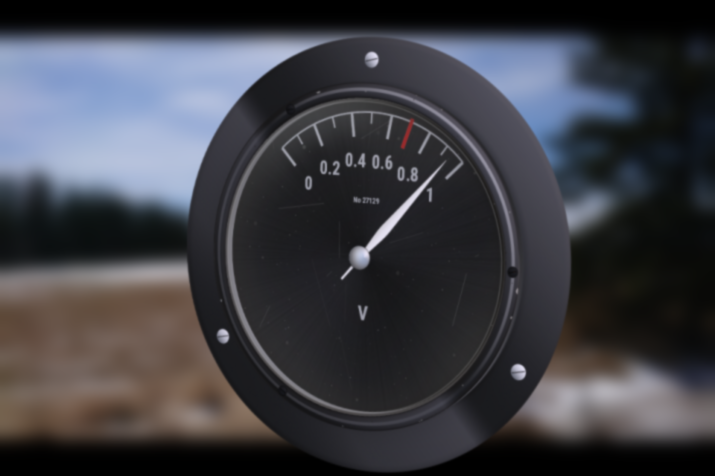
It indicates 0.95 V
